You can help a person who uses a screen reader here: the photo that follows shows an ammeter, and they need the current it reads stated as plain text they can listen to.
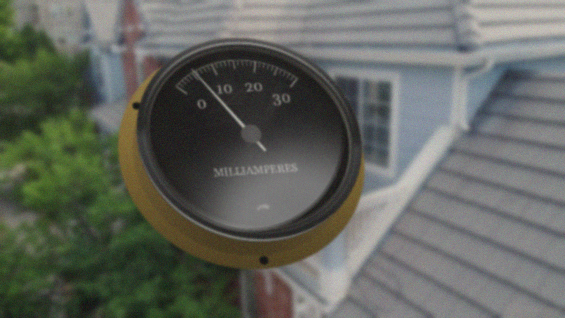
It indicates 5 mA
